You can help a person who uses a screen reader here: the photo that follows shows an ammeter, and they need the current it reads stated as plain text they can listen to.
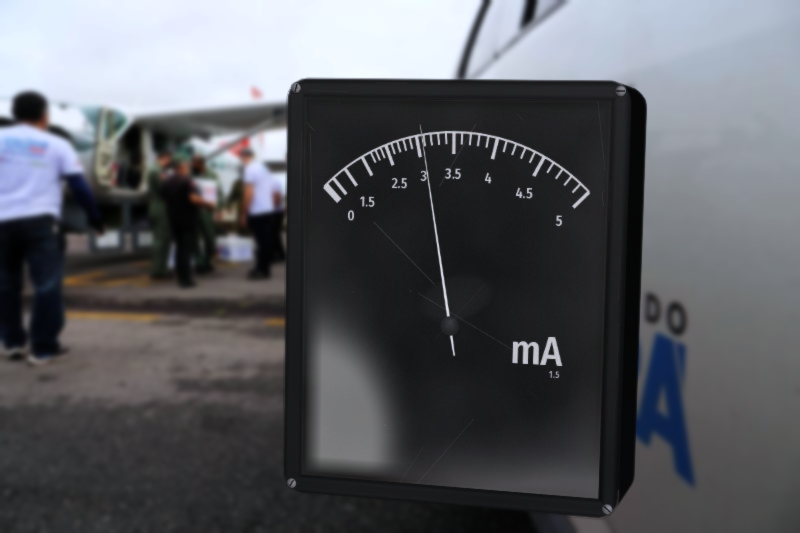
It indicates 3.1 mA
